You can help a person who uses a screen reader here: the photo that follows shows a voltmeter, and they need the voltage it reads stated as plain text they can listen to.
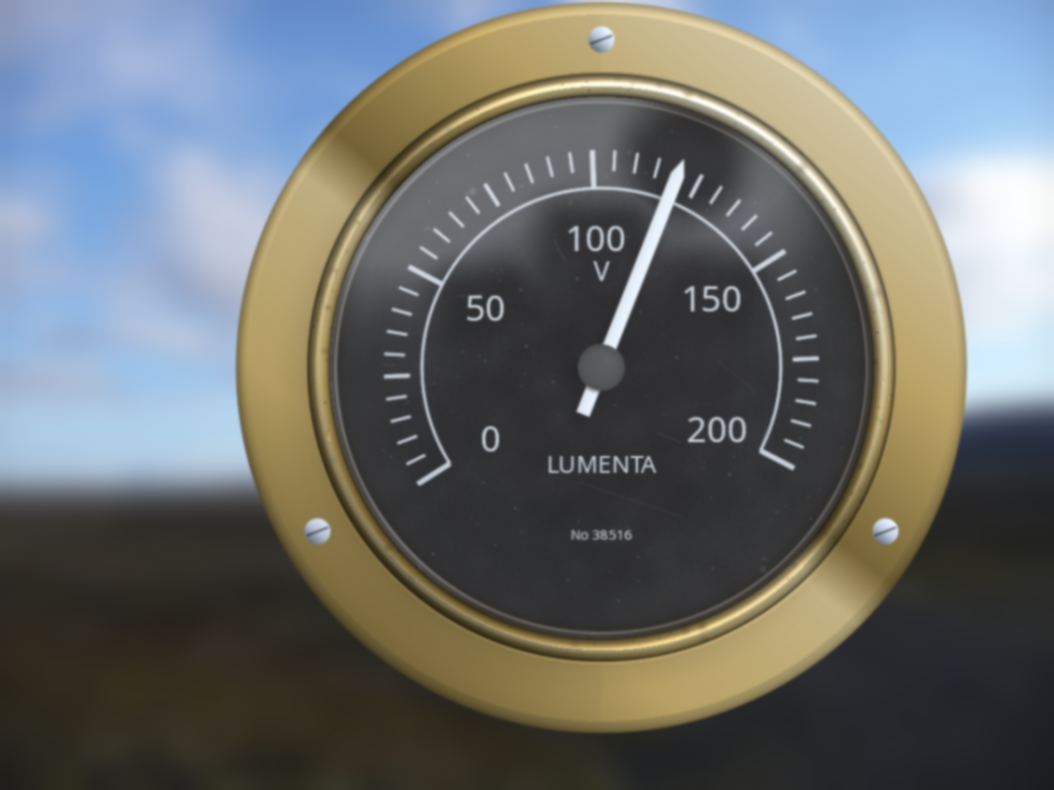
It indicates 120 V
